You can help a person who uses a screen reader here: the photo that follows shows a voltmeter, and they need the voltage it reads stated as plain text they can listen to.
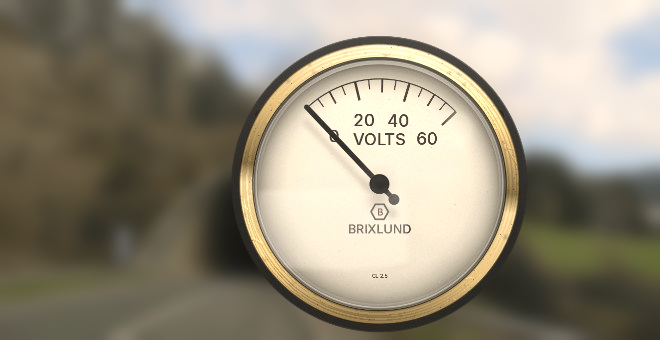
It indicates 0 V
